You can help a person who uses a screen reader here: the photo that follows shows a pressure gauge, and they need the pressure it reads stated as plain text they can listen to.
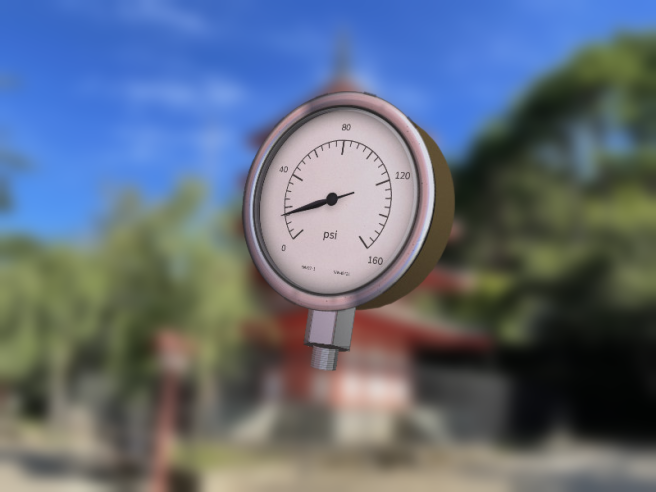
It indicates 15 psi
